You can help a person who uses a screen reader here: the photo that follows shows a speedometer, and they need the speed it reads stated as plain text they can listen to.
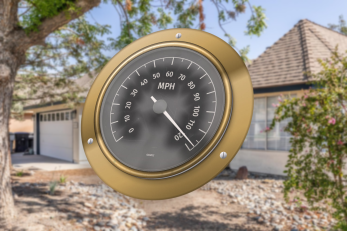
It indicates 117.5 mph
